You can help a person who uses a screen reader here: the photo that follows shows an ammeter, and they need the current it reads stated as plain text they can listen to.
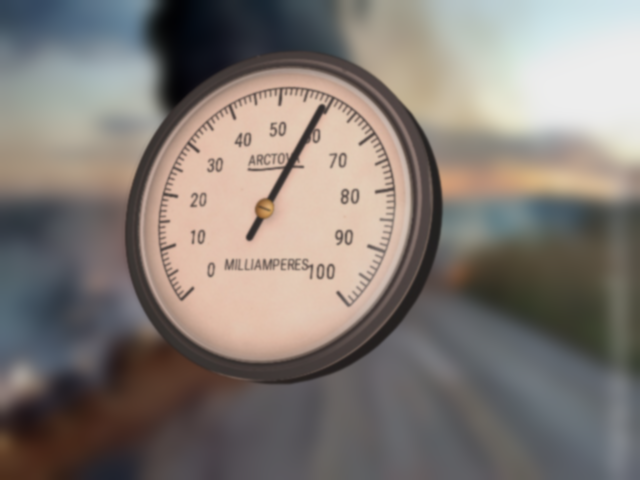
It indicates 60 mA
